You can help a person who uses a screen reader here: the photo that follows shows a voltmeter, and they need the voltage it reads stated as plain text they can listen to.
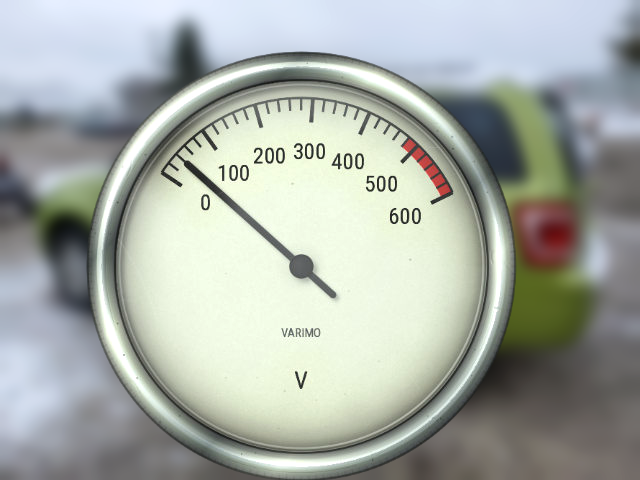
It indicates 40 V
